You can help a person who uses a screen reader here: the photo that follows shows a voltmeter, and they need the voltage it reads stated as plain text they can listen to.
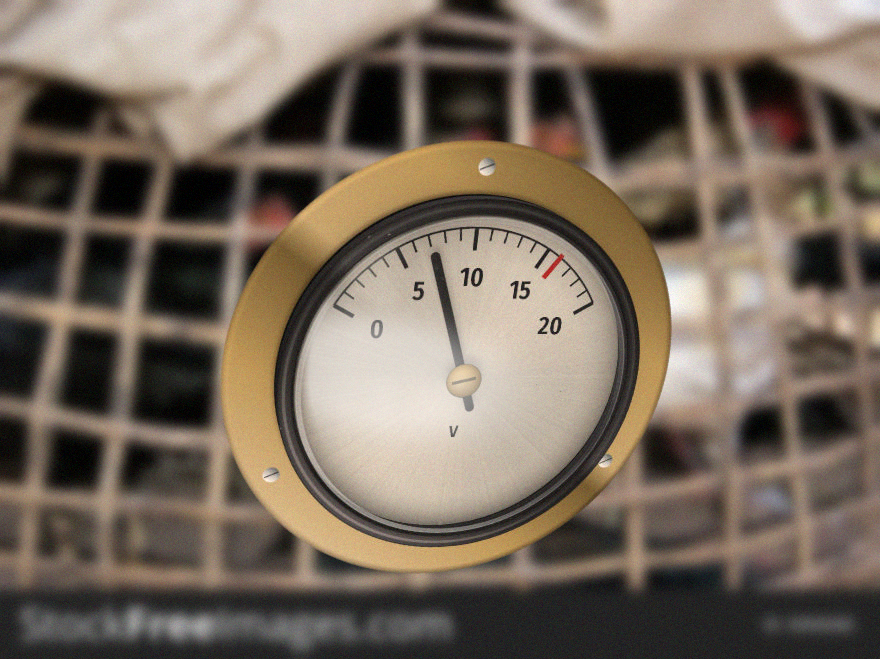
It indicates 7 V
